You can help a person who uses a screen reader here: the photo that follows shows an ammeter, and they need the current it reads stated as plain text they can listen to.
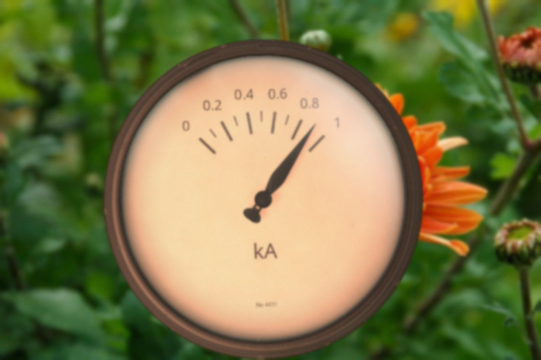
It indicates 0.9 kA
